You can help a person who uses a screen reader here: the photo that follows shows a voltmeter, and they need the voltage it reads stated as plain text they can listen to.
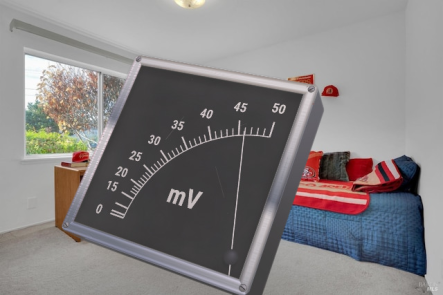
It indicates 46 mV
